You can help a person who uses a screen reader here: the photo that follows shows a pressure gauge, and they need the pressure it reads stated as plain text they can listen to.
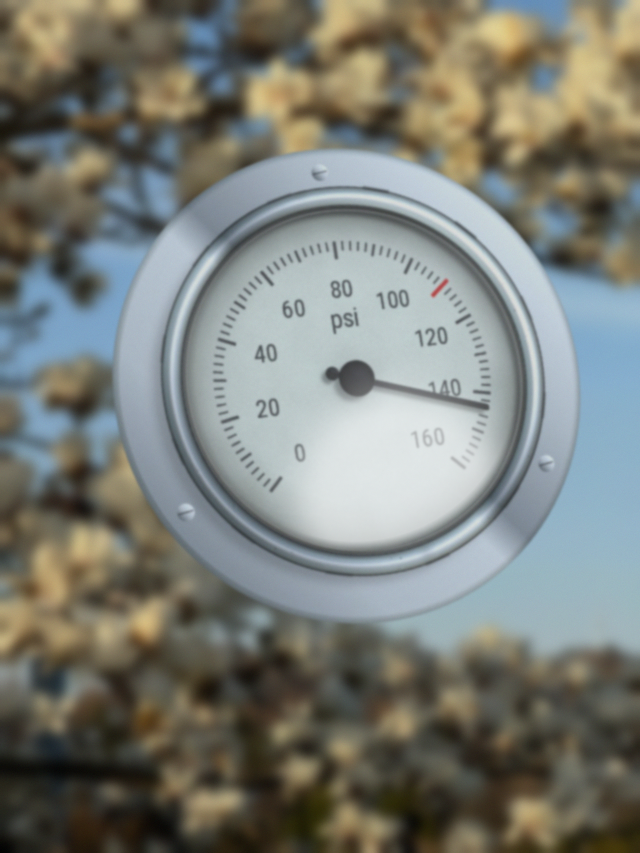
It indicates 144 psi
